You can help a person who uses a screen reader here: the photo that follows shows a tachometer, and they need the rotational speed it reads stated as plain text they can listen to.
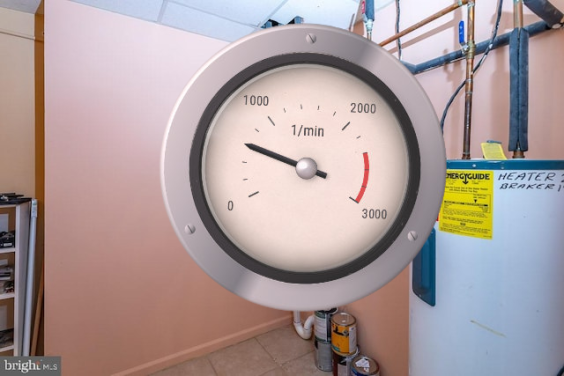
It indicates 600 rpm
